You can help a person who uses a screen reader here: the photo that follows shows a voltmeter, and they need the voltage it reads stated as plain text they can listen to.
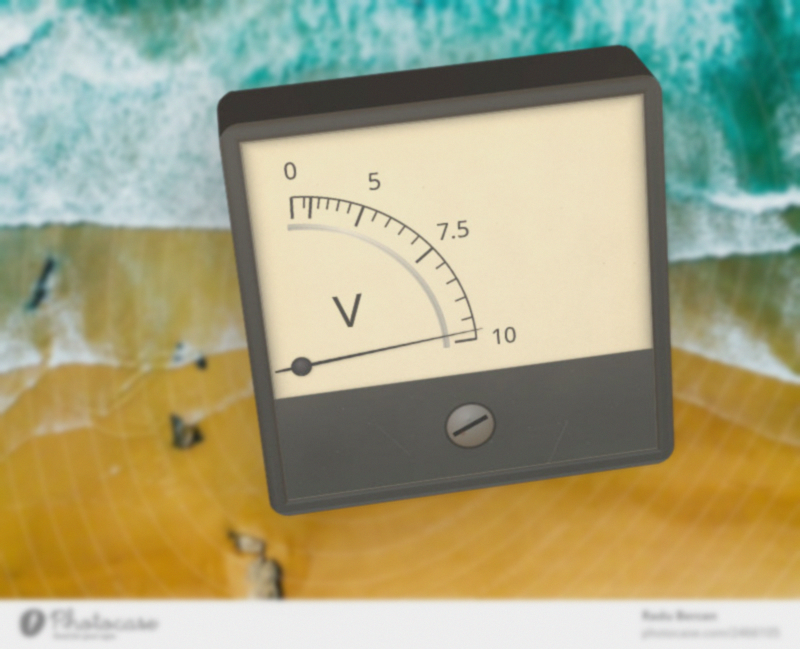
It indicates 9.75 V
